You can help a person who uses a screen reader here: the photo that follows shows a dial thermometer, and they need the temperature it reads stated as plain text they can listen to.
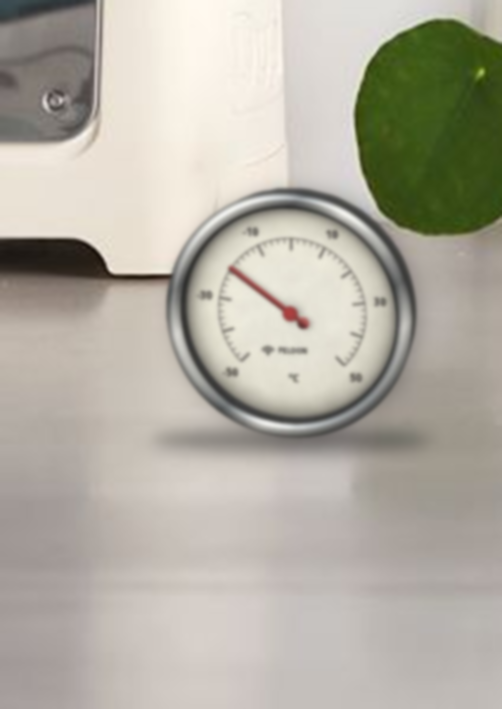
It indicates -20 °C
